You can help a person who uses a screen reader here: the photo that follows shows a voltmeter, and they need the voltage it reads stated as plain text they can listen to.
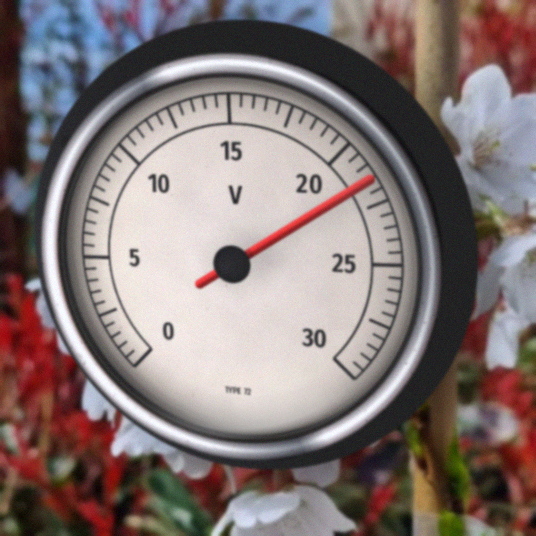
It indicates 21.5 V
